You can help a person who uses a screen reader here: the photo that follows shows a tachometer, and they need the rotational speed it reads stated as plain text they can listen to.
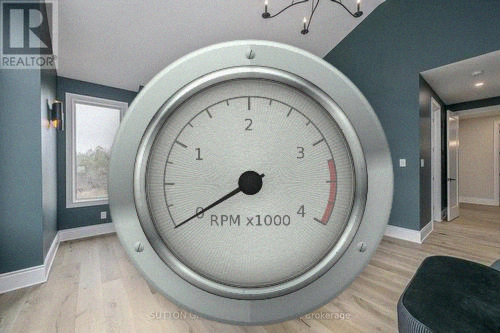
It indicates 0 rpm
